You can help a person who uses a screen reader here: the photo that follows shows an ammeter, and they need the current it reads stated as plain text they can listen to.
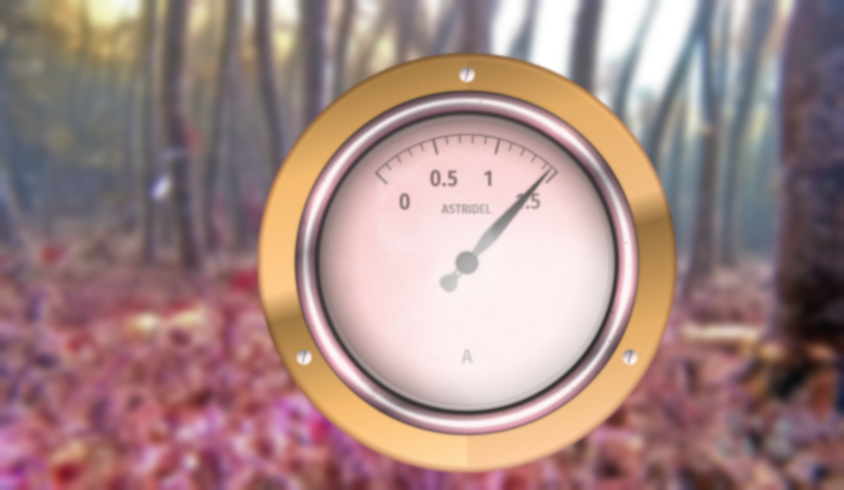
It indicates 1.45 A
